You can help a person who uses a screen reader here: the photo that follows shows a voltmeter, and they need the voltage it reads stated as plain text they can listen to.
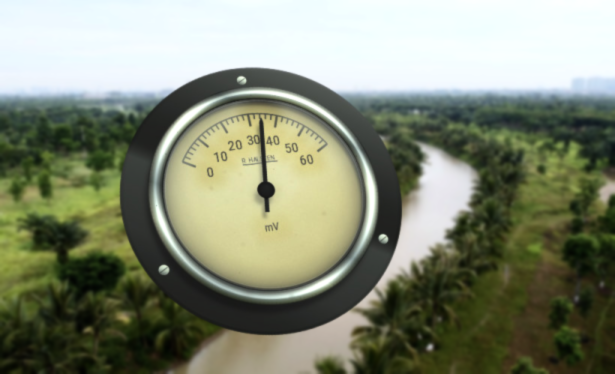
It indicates 34 mV
